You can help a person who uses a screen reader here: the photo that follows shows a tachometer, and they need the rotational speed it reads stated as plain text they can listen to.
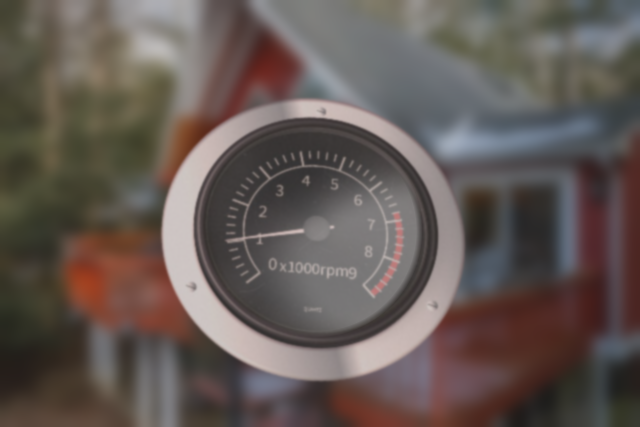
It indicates 1000 rpm
